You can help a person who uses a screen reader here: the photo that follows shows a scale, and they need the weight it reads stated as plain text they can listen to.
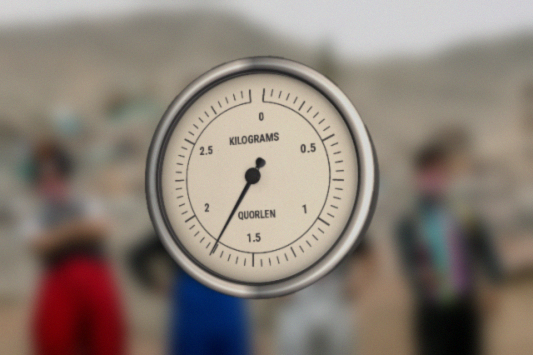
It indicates 1.75 kg
